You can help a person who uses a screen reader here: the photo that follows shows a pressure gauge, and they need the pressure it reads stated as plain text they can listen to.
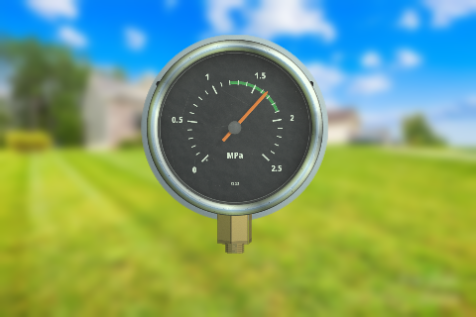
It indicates 1.65 MPa
